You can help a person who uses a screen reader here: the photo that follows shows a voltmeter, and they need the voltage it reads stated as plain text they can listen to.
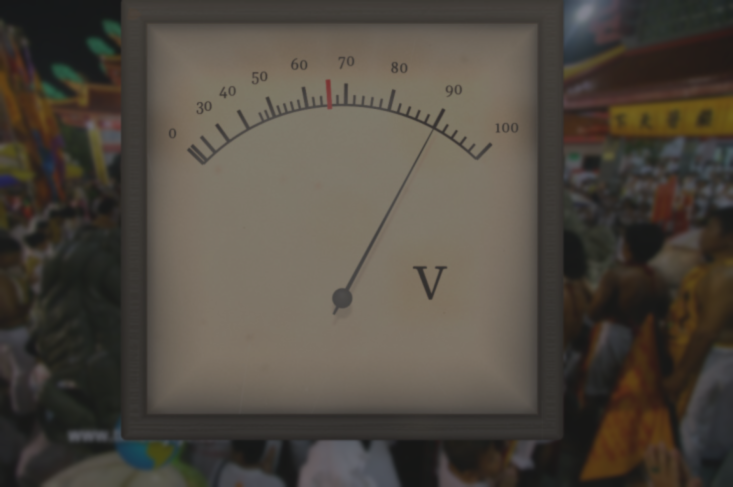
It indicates 90 V
